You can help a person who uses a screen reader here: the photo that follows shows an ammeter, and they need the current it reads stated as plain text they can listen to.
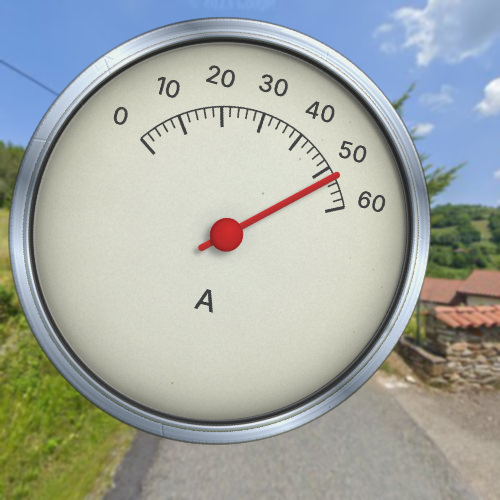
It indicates 52 A
